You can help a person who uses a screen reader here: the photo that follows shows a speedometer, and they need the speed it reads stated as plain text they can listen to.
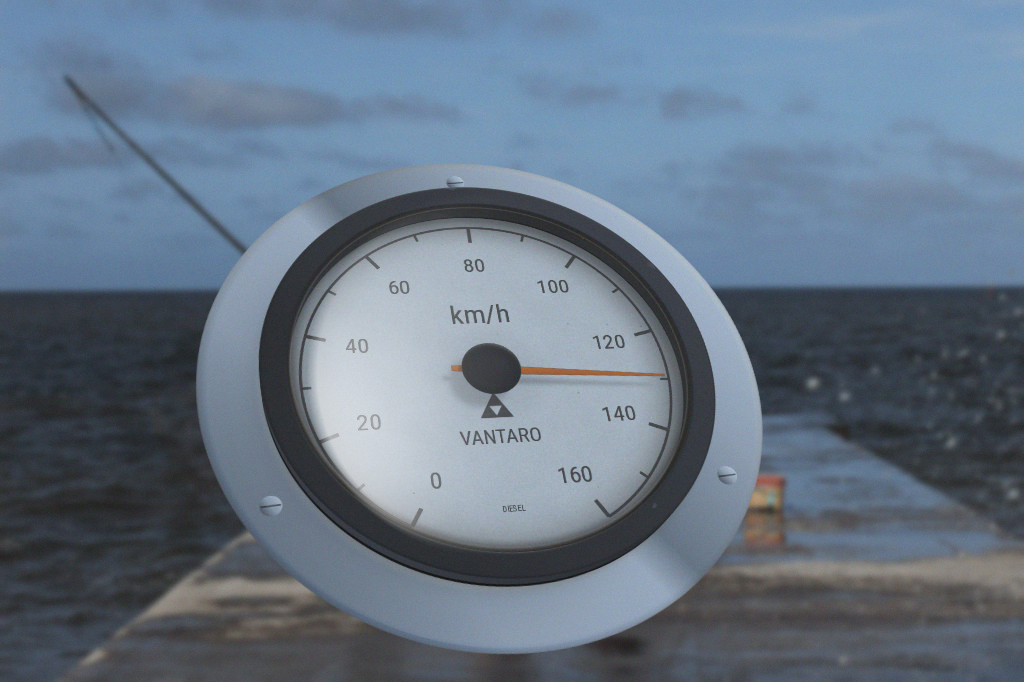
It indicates 130 km/h
